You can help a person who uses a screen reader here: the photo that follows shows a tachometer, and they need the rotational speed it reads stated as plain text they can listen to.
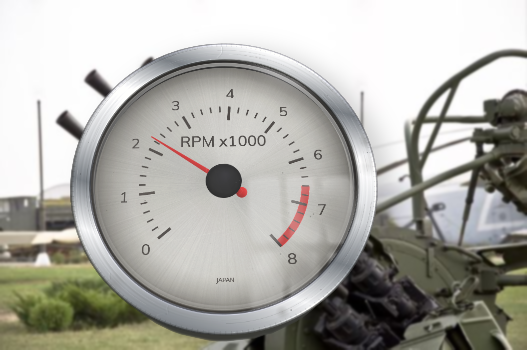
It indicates 2200 rpm
